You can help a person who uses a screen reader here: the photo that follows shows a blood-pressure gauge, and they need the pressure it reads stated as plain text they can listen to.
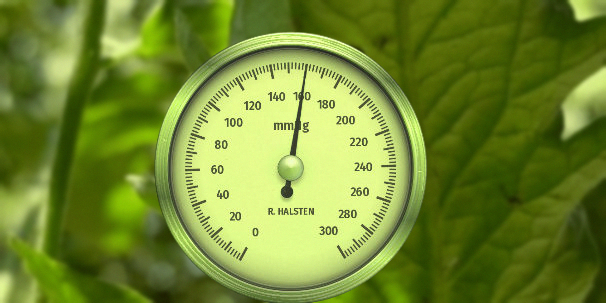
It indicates 160 mmHg
